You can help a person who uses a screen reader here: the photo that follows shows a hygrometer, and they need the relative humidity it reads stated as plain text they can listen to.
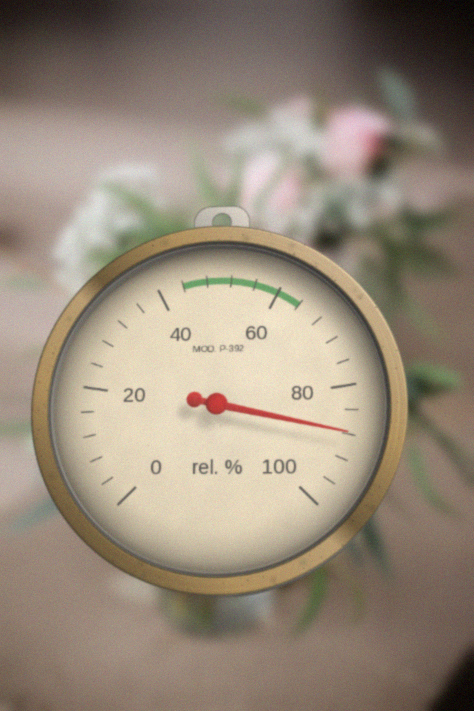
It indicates 88 %
